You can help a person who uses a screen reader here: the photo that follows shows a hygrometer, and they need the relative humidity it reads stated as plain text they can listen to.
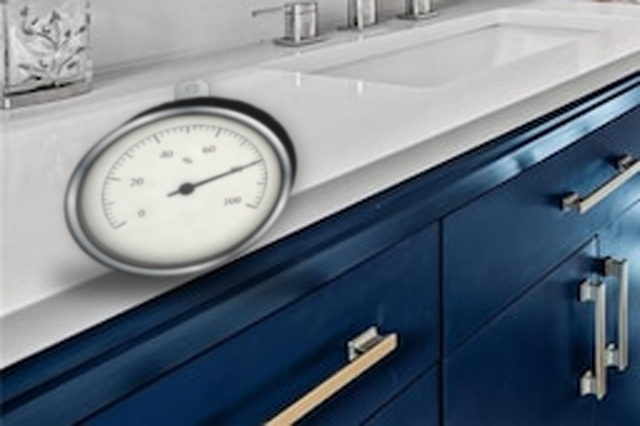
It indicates 80 %
